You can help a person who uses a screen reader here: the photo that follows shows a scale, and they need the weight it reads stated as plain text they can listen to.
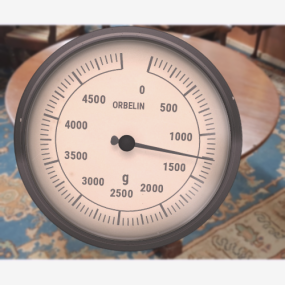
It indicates 1250 g
